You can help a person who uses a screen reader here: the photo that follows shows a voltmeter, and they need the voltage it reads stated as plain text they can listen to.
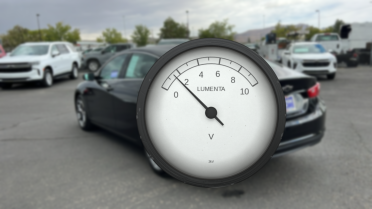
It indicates 1.5 V
